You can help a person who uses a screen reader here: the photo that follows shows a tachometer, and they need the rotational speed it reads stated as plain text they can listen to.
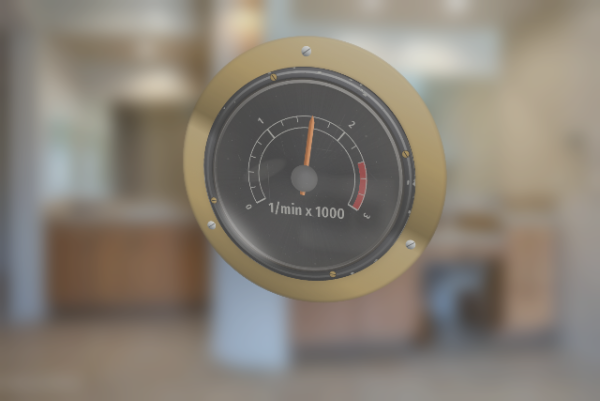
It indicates 1600 rpm
